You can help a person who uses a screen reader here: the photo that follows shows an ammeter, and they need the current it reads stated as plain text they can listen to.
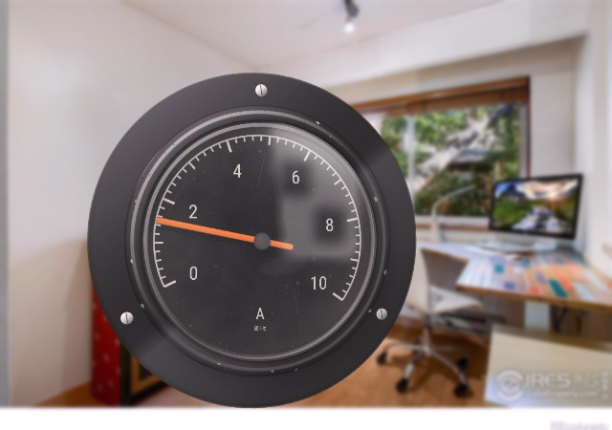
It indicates 1.5 A
